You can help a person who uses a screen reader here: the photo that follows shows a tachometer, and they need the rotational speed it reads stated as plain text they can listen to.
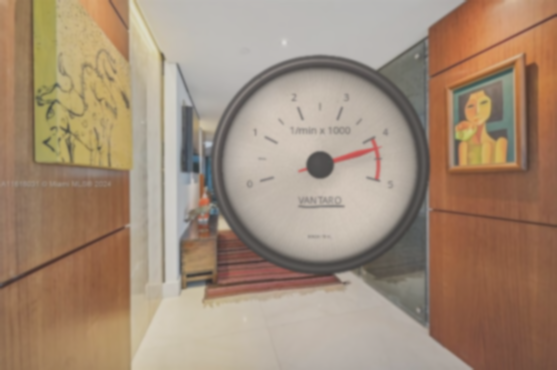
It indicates 4250 rpm
